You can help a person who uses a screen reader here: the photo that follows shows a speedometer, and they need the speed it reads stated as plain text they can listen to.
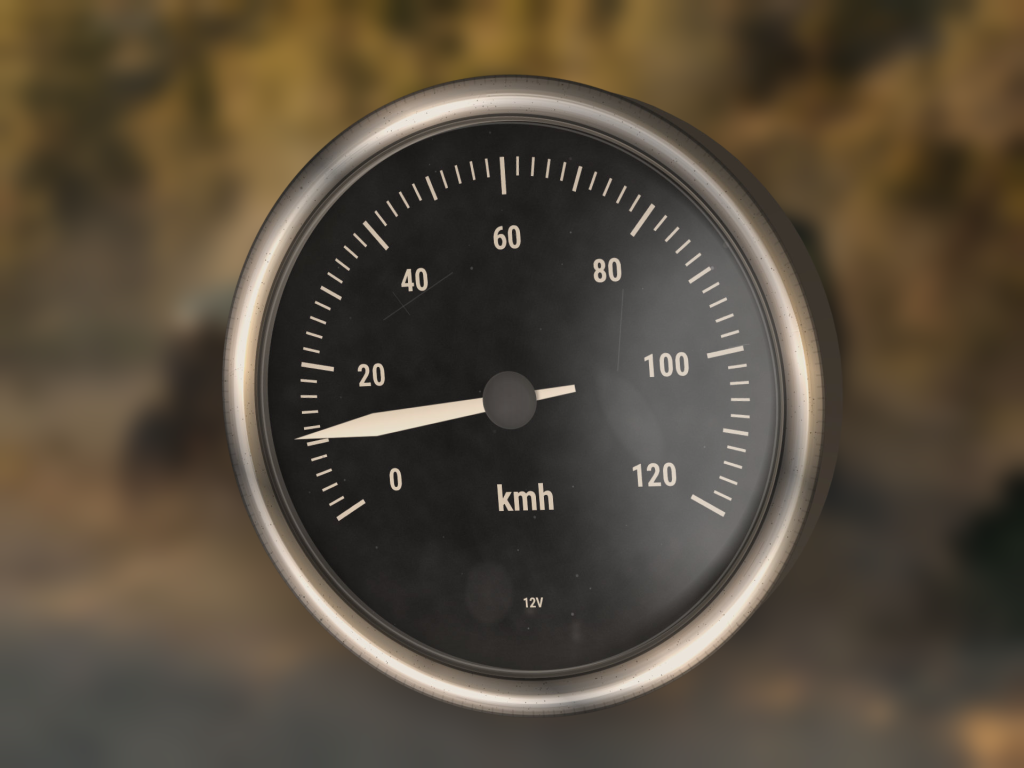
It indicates 11 km/h
